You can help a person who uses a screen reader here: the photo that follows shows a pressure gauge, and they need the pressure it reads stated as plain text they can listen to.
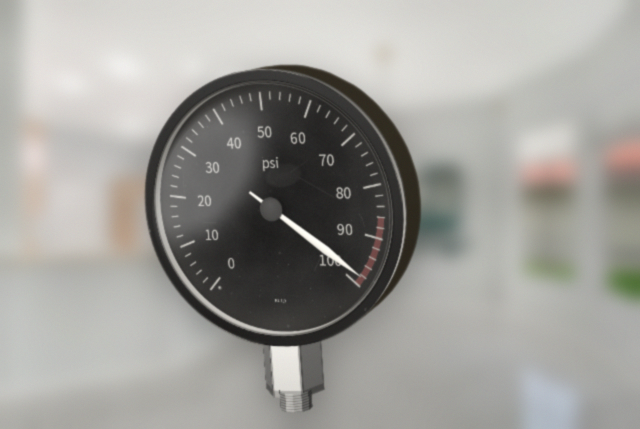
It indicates 98 psi
